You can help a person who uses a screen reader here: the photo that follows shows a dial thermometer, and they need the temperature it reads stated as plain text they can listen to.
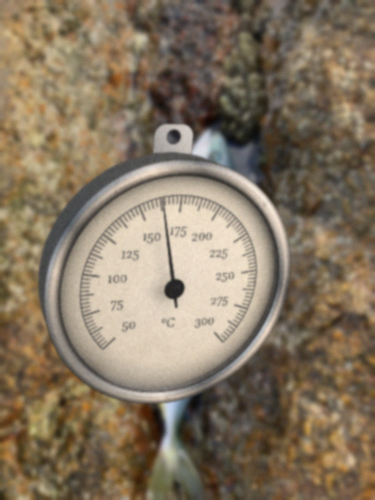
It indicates 162.5 °C
